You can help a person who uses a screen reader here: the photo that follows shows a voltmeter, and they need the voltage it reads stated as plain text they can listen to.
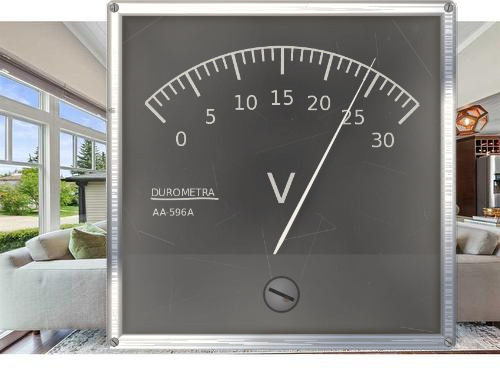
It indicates 24 V
